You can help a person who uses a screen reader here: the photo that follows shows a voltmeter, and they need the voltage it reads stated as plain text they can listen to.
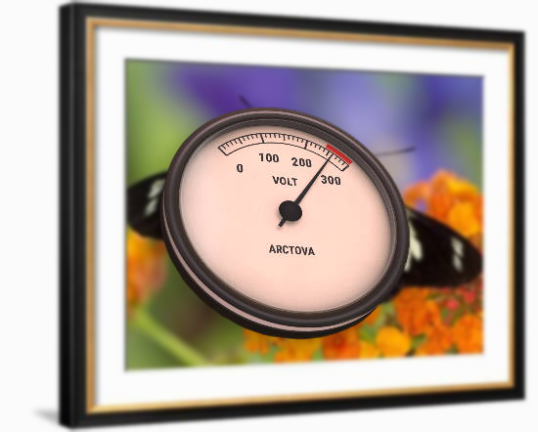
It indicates 260 V
